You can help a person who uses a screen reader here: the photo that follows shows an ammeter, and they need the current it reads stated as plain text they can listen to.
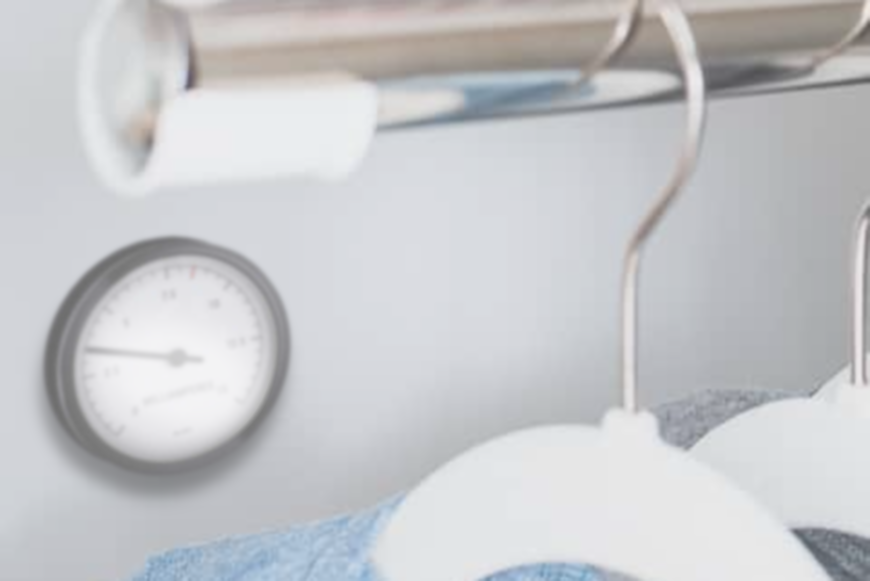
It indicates 3.5 mA
